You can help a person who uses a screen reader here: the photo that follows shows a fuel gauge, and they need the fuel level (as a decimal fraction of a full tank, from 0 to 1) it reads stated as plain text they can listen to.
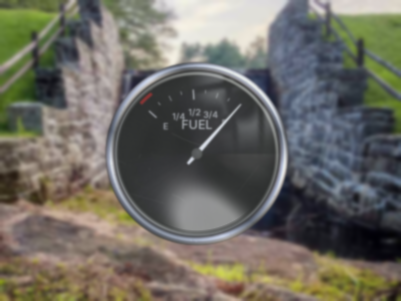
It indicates 1
